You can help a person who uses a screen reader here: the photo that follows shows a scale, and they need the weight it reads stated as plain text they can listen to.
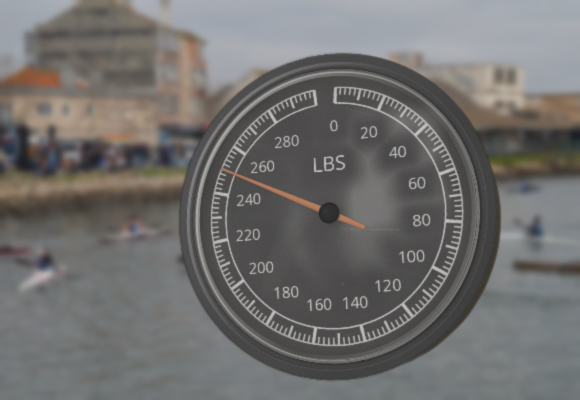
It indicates 250 lb
